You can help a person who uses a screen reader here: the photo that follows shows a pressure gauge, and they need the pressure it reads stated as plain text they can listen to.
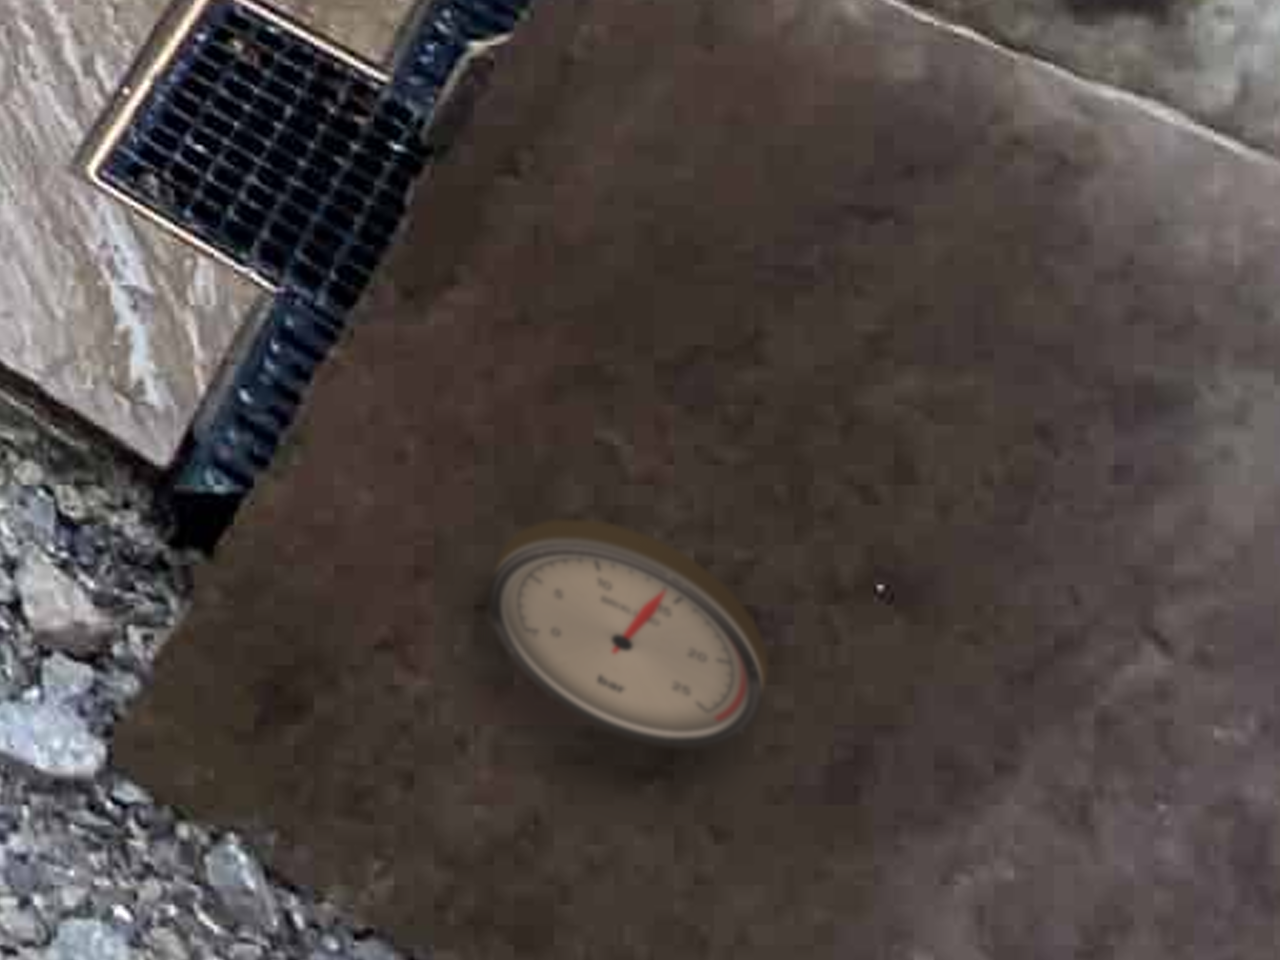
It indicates 14 bar
